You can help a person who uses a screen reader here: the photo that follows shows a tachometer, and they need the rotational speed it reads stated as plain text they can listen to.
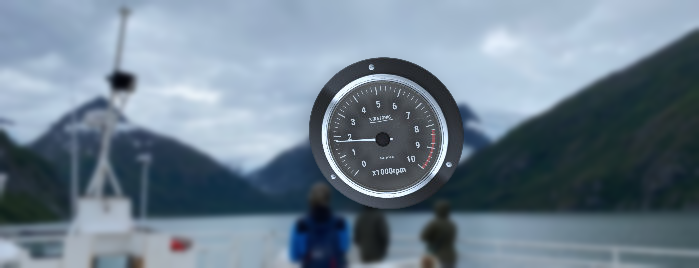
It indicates 1800 rpm
